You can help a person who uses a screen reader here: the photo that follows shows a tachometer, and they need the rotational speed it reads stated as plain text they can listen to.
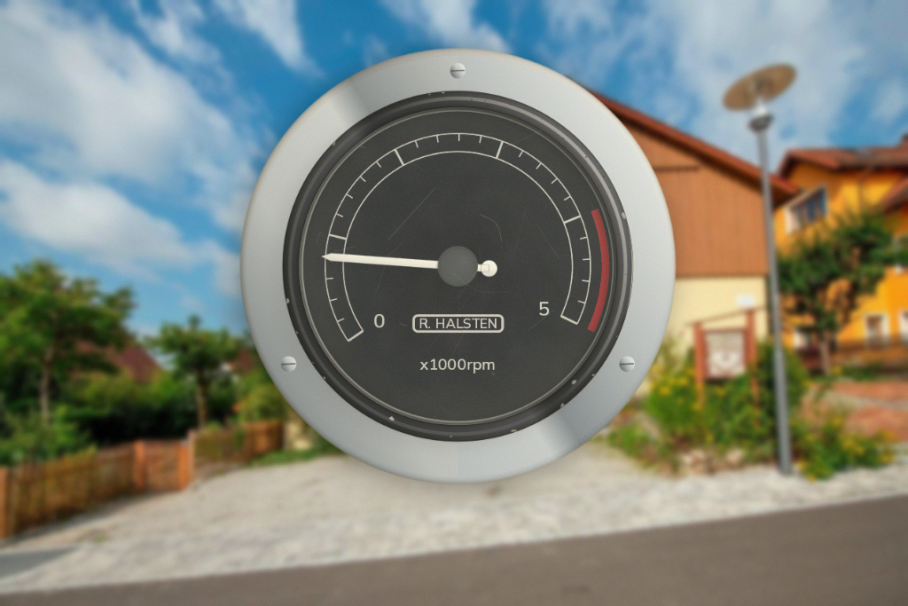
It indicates 800 rpm
